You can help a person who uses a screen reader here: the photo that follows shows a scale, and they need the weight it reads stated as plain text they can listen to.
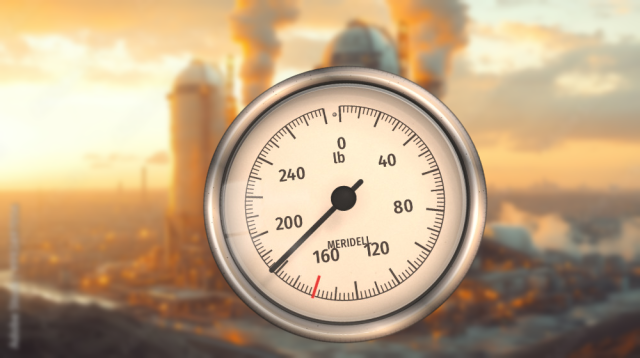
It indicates 182 lb
